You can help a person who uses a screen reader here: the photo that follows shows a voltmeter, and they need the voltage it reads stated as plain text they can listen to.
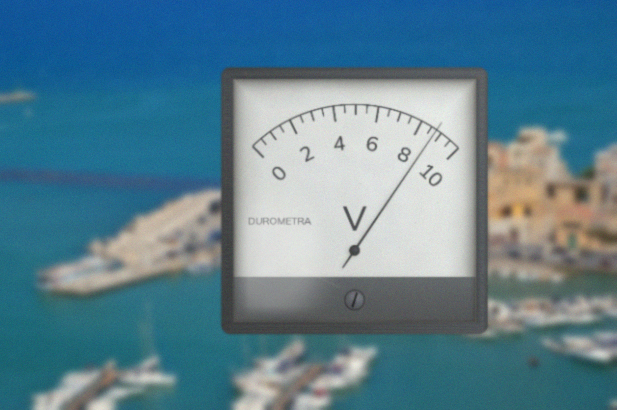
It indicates 8.75 V
